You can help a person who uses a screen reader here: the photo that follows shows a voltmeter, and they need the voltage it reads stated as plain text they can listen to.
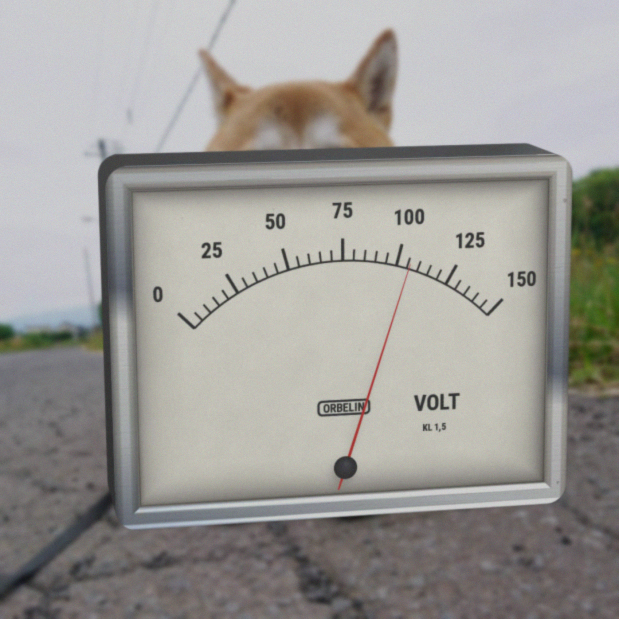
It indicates 105 V
